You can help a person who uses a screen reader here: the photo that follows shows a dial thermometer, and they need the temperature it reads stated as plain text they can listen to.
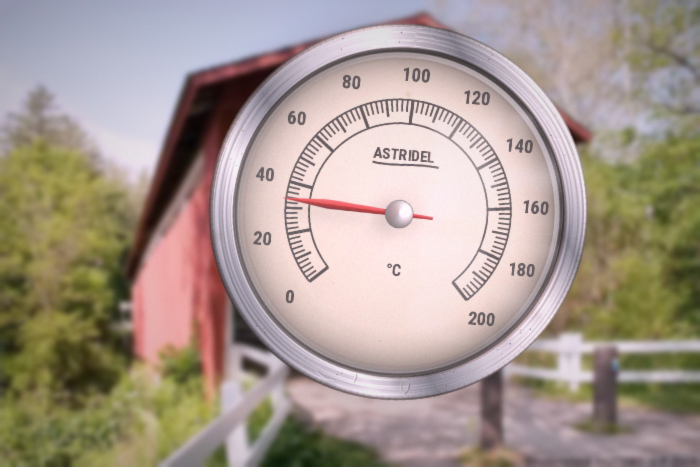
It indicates 34 °C
